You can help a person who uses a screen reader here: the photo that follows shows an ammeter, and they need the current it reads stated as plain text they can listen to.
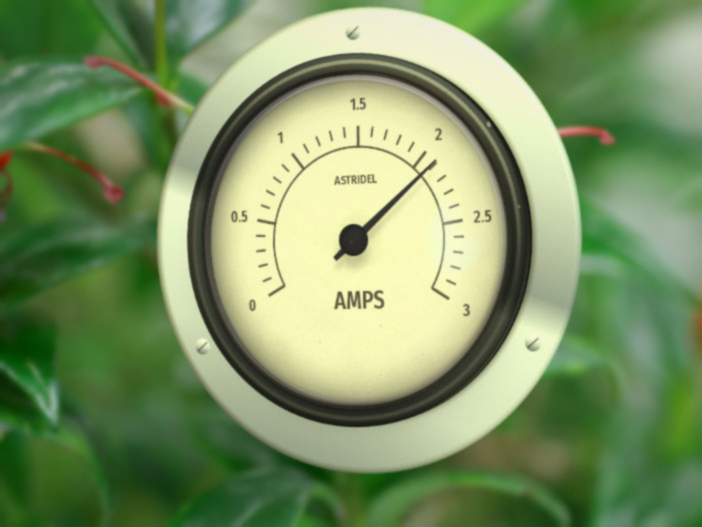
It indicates 2.1 A
